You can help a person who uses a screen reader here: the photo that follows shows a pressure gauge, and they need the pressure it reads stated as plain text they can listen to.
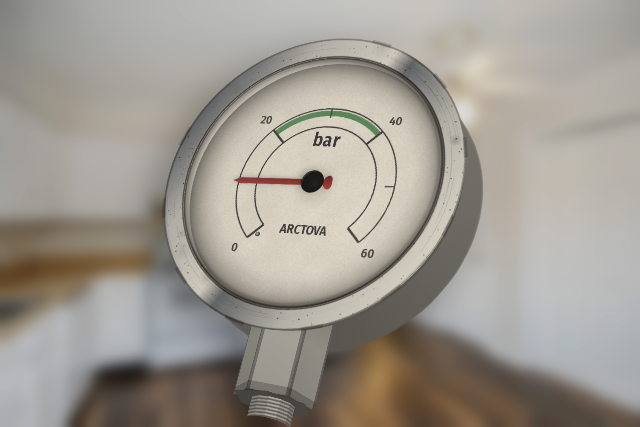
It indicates 10 bar
